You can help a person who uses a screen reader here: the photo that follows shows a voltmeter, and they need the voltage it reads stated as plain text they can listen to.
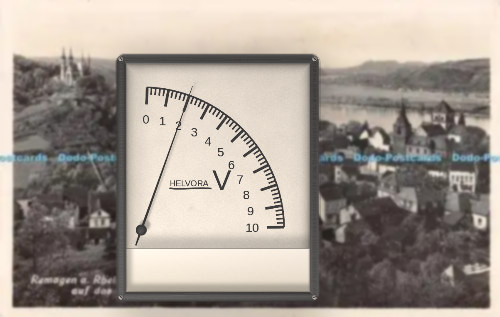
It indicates 2 V
